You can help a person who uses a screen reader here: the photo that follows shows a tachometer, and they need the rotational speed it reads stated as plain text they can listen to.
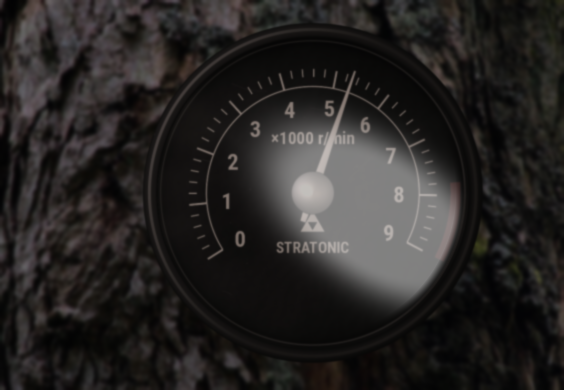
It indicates 5300 rpm
